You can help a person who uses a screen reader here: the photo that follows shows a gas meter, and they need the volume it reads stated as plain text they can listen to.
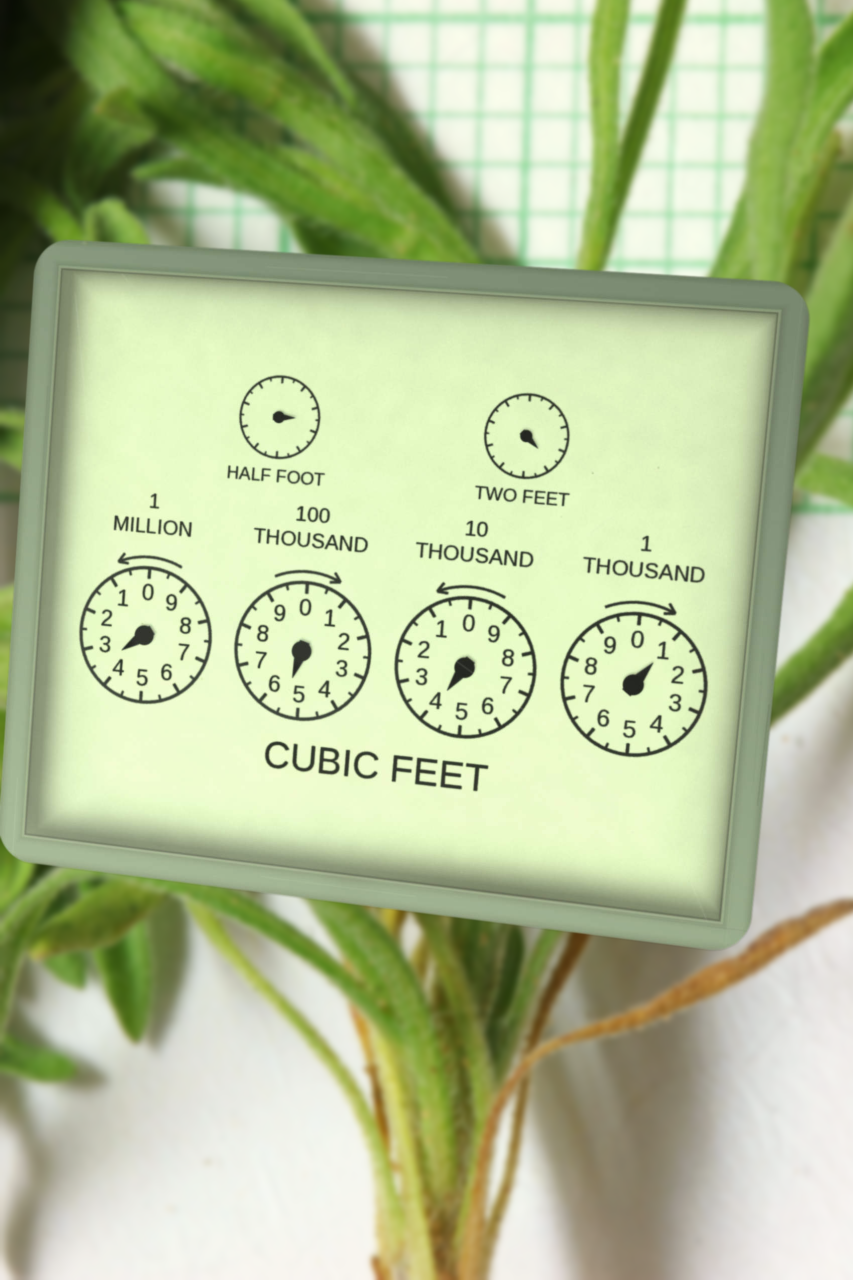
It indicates 354100 ft³
